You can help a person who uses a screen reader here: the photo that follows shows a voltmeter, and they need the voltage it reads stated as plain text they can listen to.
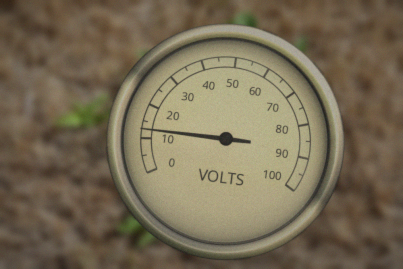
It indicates 12.5 V
